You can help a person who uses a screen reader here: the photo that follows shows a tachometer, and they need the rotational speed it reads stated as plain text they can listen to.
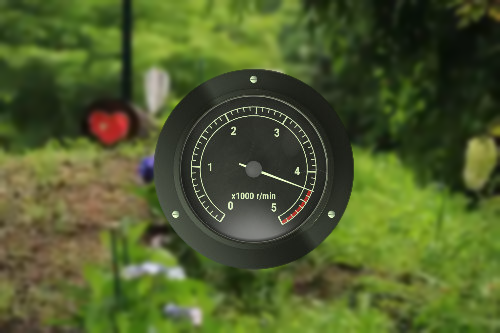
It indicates 4300 rpm
